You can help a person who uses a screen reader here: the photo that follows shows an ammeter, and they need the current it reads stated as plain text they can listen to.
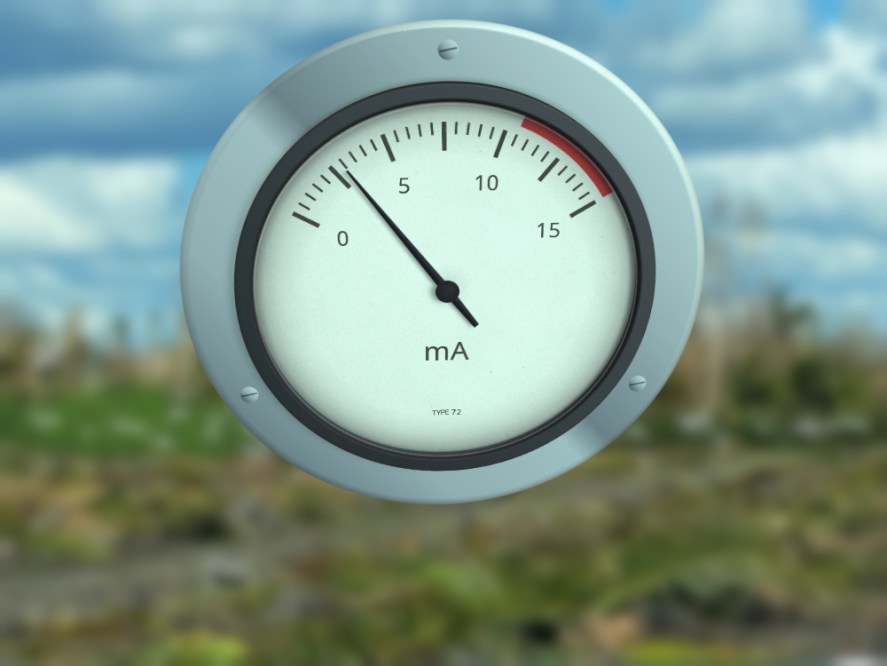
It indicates 3 mA
